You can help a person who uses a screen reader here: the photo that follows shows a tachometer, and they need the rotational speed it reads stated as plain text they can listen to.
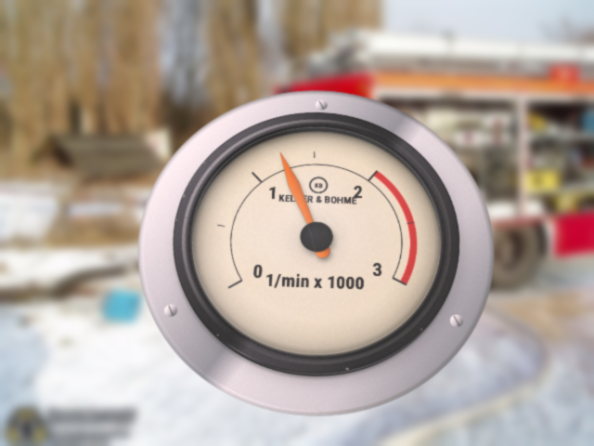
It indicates 1250 rpm
